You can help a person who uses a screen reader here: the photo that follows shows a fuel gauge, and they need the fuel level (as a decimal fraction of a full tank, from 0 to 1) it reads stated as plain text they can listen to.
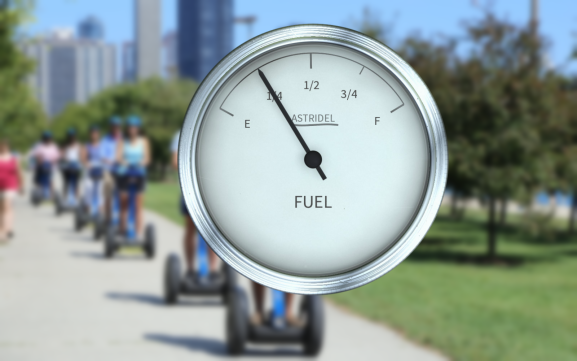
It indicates 0.25
